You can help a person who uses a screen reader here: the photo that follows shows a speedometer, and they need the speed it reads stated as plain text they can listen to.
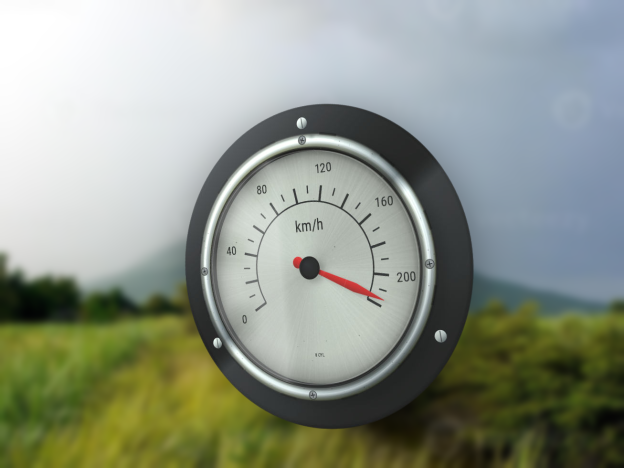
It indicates 215 km/h
